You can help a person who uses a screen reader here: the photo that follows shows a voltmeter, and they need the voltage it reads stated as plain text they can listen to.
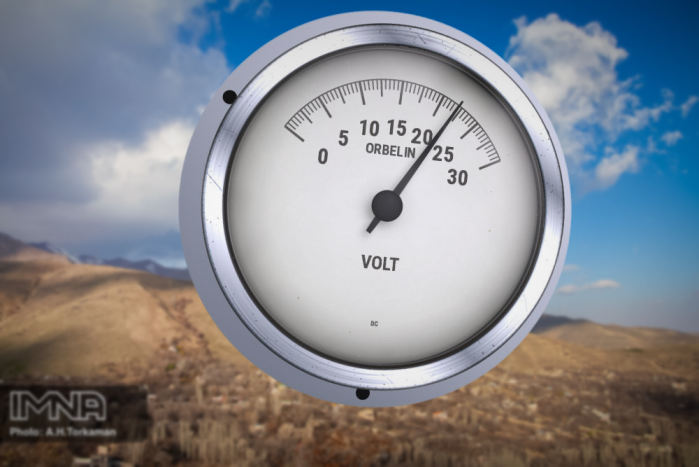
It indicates 22 V
